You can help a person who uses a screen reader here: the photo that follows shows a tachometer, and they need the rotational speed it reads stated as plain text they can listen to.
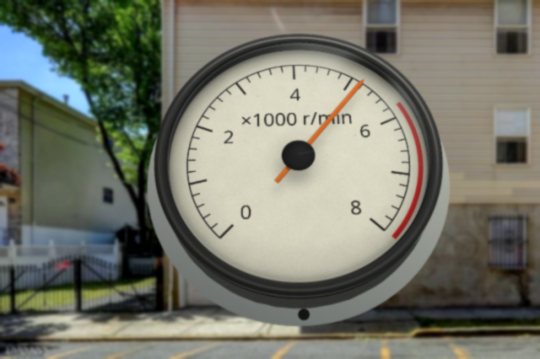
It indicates 5200 rpm
